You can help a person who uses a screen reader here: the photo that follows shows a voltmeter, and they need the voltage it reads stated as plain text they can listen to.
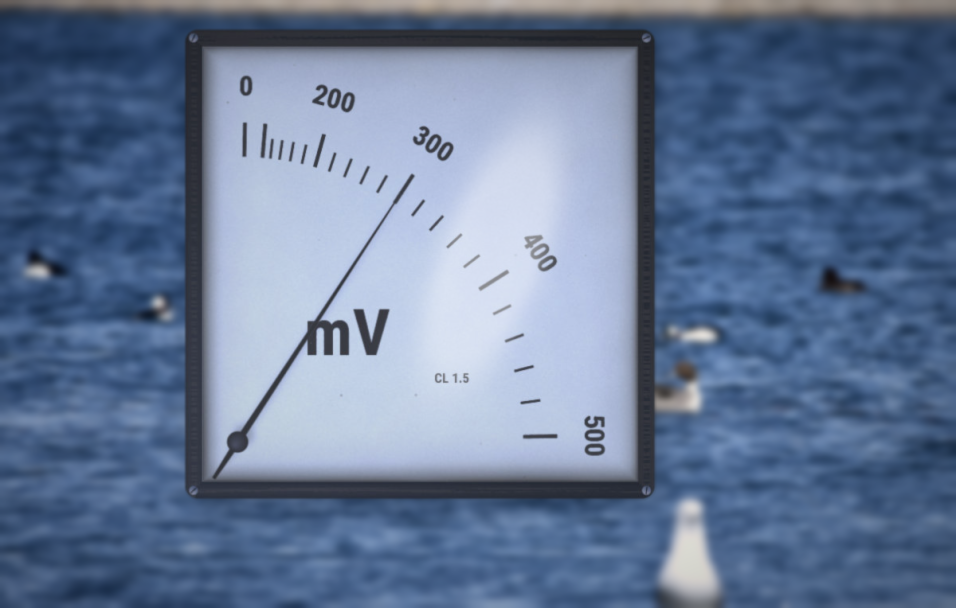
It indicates 300 mV
